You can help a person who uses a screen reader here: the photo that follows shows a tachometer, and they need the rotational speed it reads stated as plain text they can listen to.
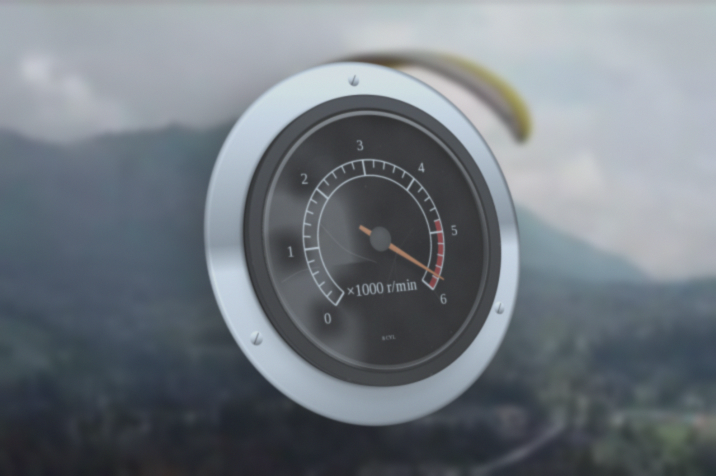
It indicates 5800 rpm
